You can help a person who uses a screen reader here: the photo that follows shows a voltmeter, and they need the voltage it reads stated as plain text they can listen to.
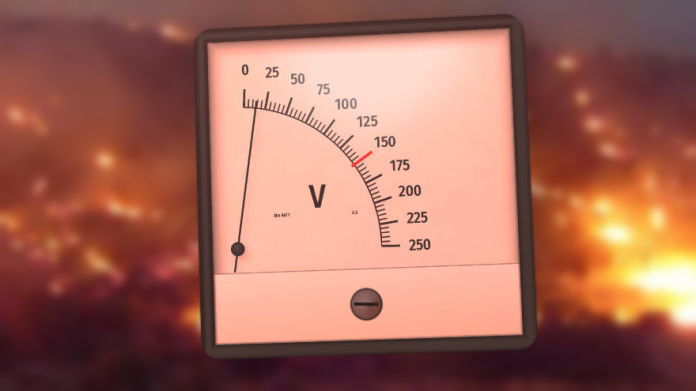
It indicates 15 V
